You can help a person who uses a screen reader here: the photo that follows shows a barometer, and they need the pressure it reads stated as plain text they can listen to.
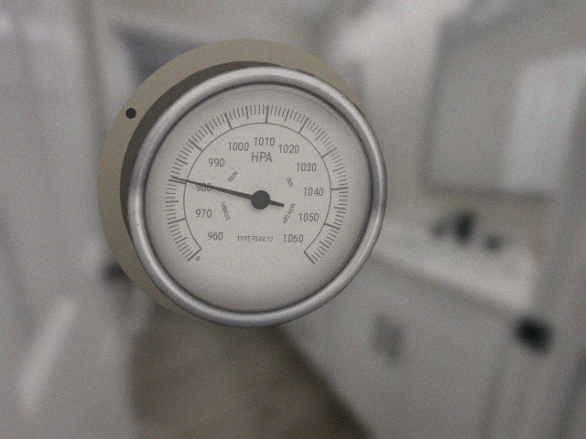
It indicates 981 hPa
